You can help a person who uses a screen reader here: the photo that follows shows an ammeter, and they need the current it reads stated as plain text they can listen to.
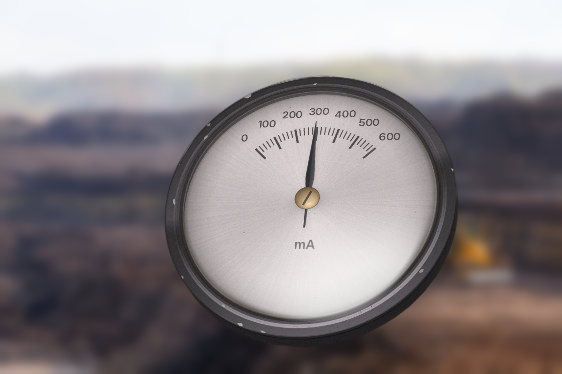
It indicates 300 mA
